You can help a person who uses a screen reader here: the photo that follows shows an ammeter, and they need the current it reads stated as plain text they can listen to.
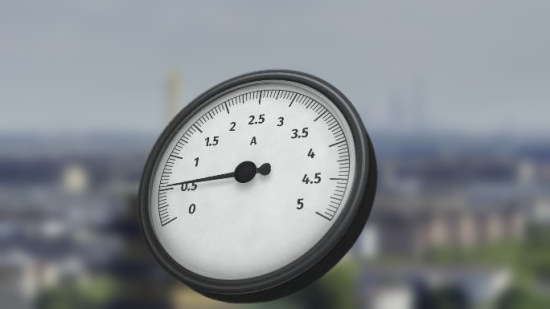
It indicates 0.5 A
